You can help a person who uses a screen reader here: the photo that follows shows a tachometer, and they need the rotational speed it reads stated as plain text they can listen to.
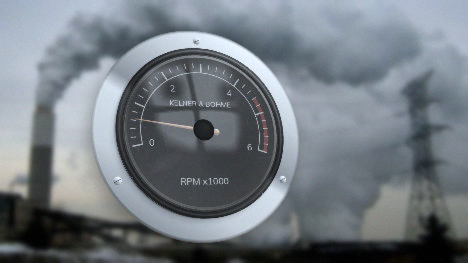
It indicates 600 rpm
